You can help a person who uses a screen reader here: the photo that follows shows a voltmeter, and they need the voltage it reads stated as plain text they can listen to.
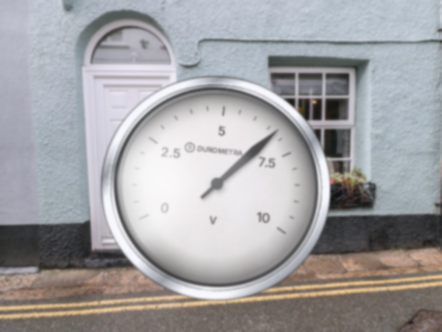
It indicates 6.75 V
